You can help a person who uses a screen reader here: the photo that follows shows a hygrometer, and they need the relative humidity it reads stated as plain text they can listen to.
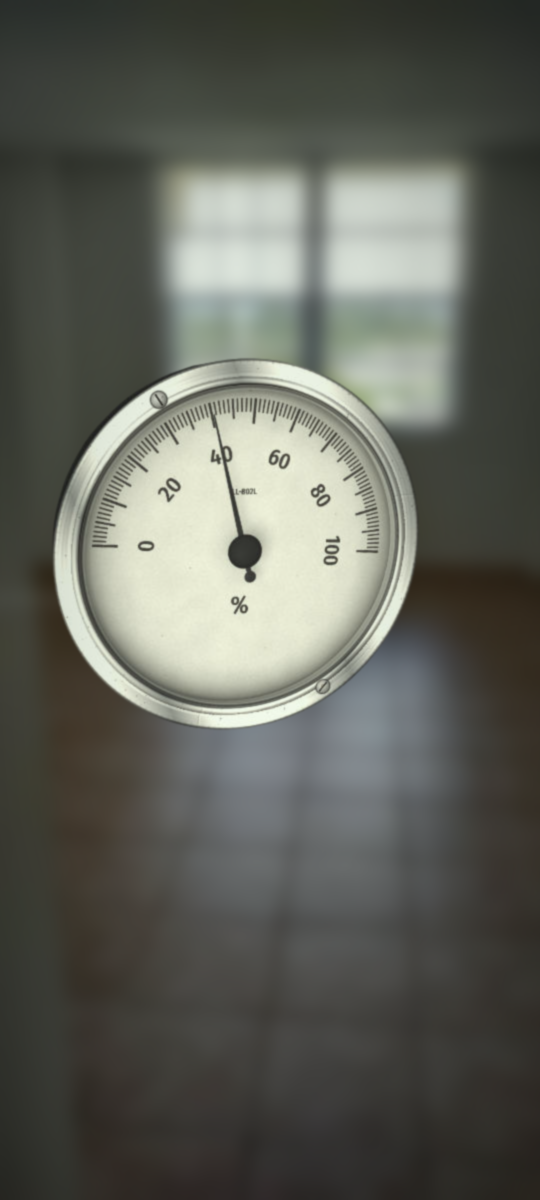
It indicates 40 %
